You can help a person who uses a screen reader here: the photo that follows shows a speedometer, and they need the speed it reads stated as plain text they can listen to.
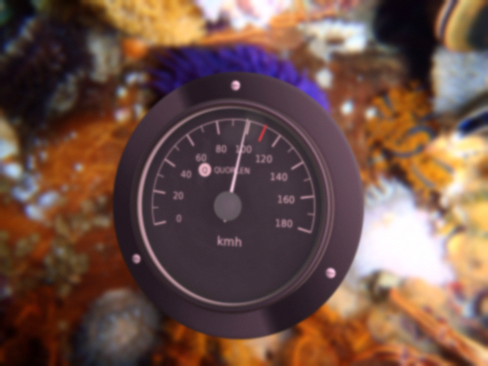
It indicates 100 km/h
